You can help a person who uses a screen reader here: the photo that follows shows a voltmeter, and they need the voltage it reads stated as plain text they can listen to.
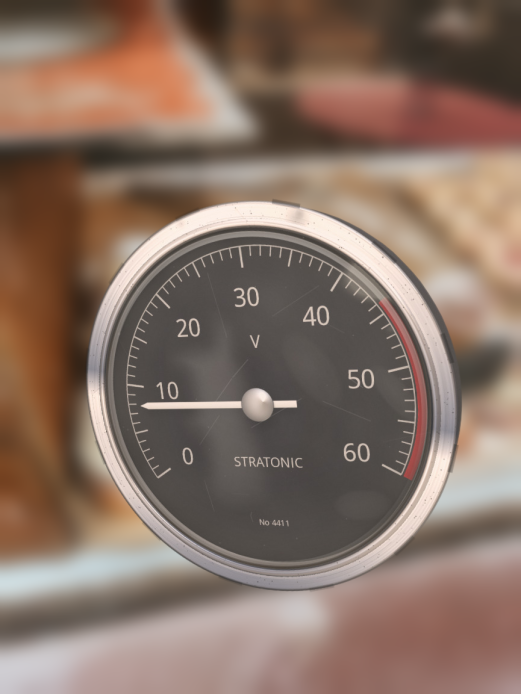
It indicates 8 V
